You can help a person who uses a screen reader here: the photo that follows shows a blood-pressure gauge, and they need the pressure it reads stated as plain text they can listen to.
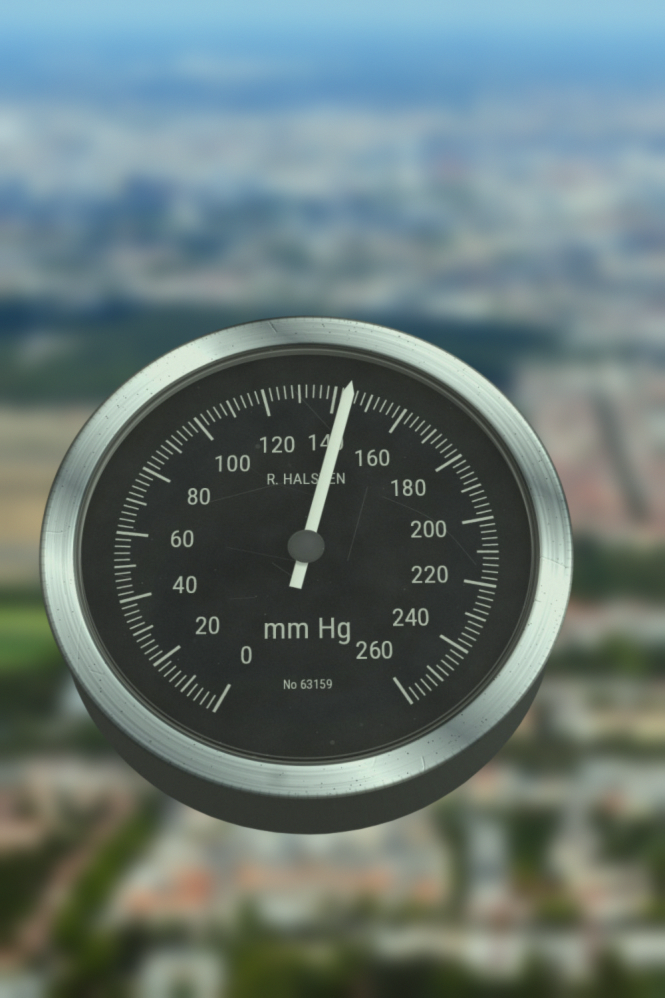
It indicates 144 mmHg
